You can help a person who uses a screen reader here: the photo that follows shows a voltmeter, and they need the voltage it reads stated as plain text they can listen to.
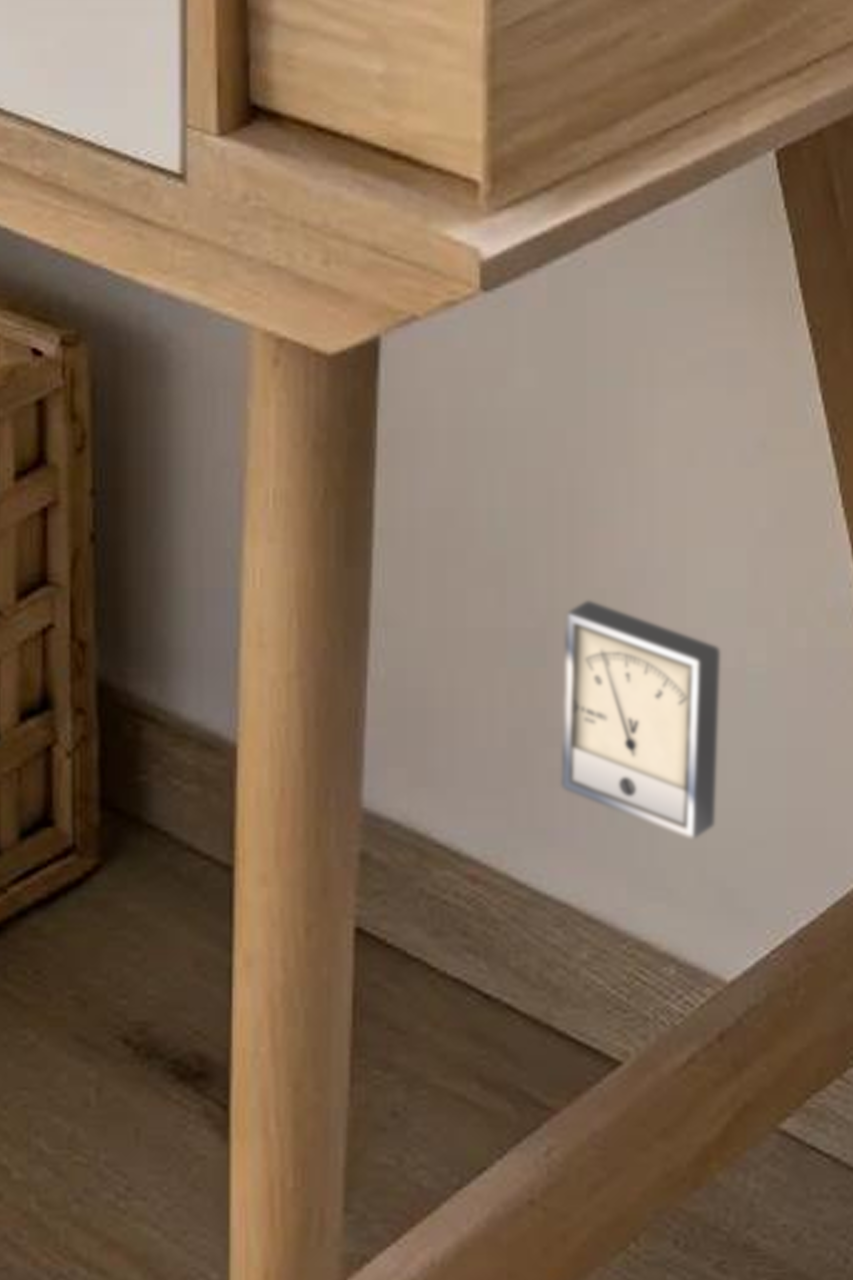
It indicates 0.5 V
